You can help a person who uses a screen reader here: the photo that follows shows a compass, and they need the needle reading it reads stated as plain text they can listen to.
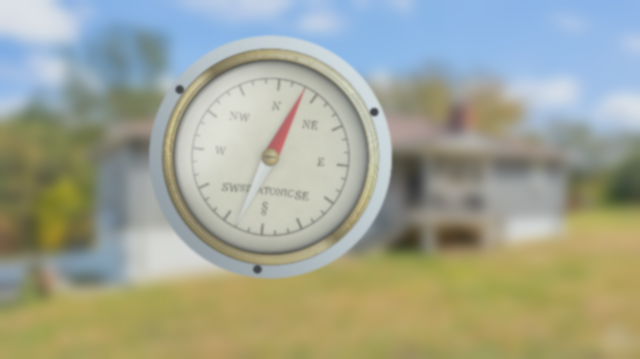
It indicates 20 °
